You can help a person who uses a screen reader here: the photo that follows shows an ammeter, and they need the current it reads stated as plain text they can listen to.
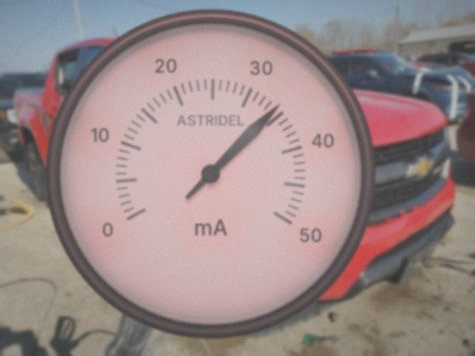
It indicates 34 mA
